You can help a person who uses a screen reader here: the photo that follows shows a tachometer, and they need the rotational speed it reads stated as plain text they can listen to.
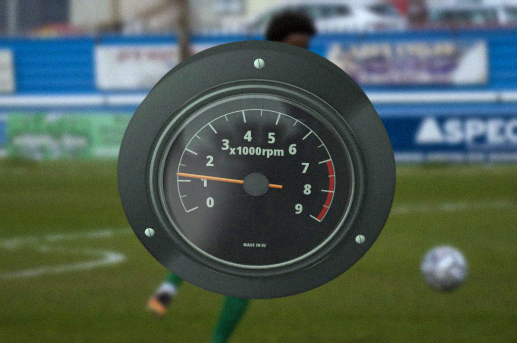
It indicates 1250 rpm
